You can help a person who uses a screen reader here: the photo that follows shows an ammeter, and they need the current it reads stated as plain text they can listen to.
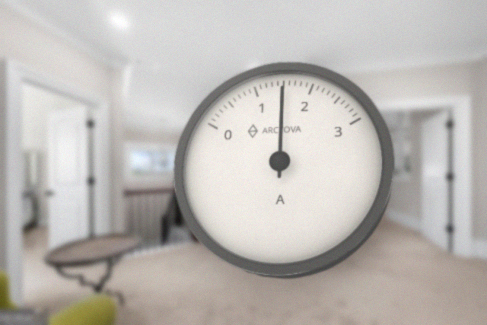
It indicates 1.5 A
